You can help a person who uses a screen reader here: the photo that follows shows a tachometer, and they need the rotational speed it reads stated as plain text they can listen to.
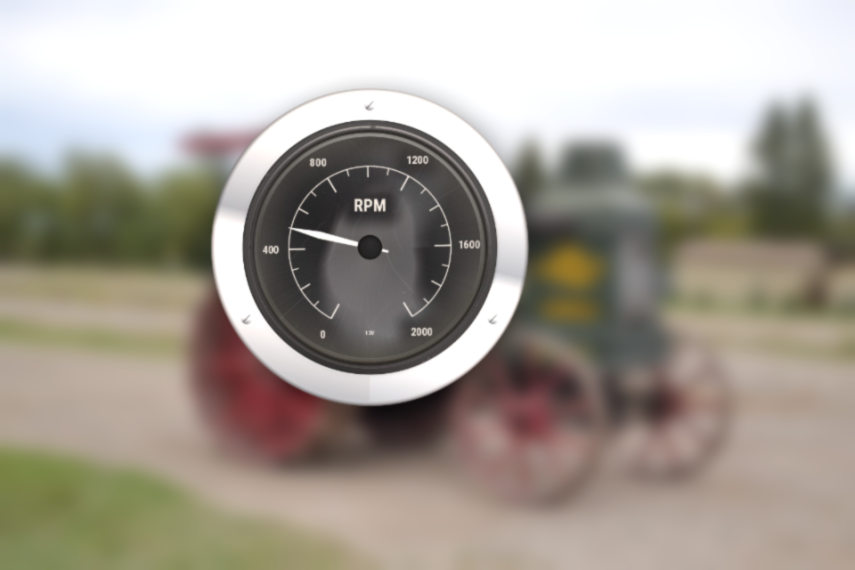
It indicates 500 rpm
